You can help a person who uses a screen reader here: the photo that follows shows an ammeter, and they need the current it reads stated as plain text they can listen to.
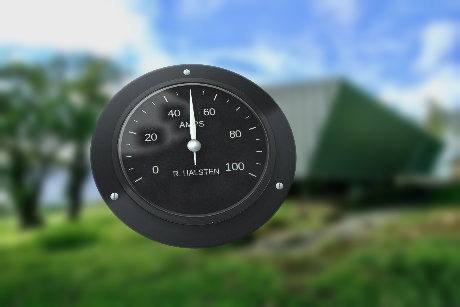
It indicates 50 A
